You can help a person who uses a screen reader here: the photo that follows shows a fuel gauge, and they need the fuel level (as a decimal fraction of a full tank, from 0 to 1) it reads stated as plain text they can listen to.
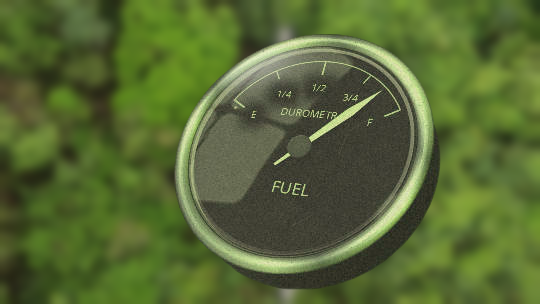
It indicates 0.875
